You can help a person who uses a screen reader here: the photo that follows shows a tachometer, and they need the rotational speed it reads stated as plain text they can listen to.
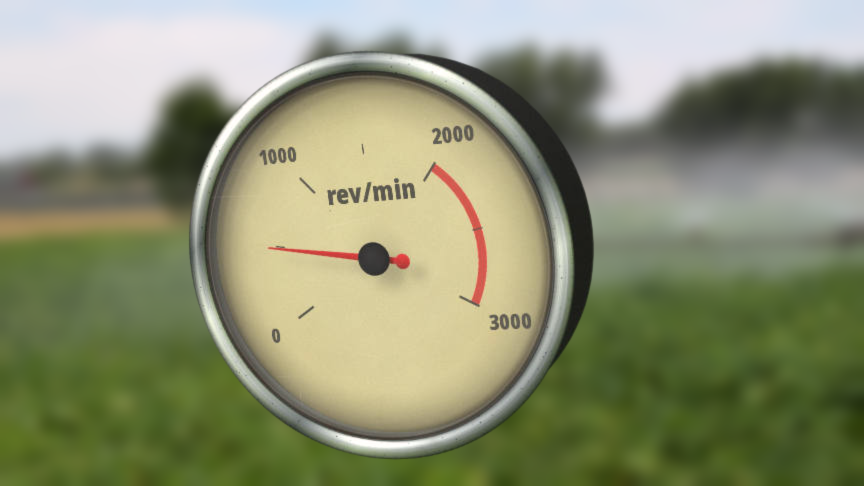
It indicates 500 rpm
